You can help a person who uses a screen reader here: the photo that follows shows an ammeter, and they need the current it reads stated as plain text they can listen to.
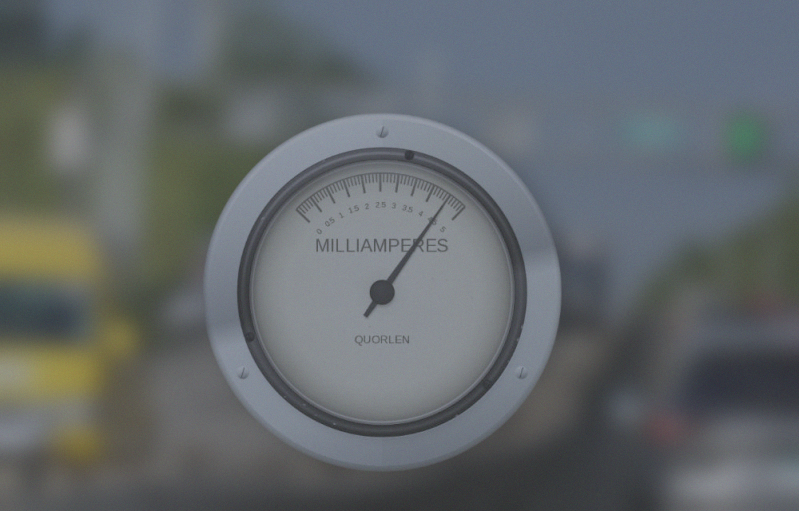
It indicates 4.5 mA
